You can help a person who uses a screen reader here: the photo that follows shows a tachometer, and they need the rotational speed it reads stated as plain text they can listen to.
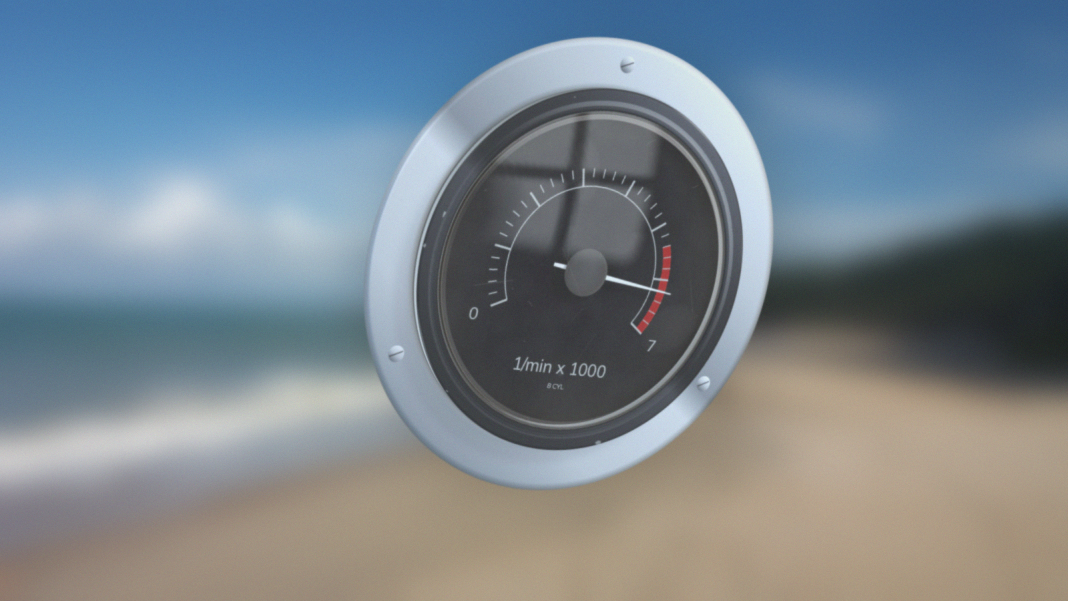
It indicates 6200 rpm
